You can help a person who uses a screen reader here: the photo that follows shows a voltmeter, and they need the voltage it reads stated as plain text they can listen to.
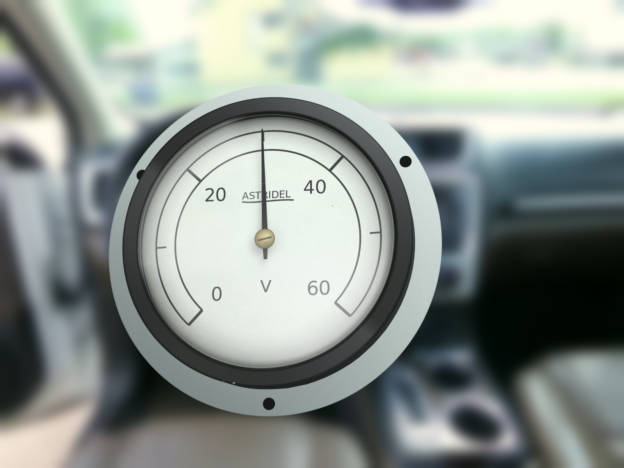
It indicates 30 V
